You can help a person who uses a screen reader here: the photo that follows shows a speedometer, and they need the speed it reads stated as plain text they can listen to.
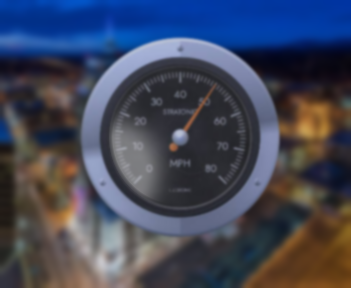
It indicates 50 mph
